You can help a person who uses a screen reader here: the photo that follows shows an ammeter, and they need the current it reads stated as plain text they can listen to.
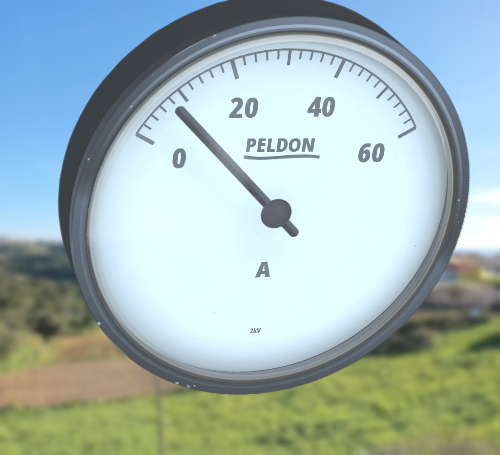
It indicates 8 A
